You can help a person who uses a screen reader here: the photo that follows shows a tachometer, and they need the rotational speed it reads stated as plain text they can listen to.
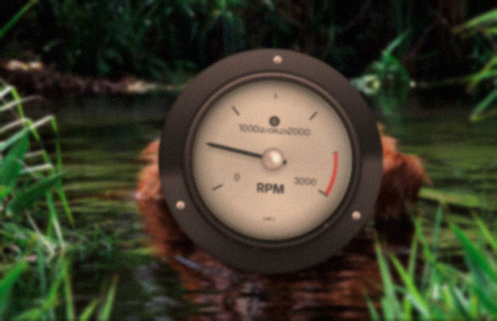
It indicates 500 rpm
